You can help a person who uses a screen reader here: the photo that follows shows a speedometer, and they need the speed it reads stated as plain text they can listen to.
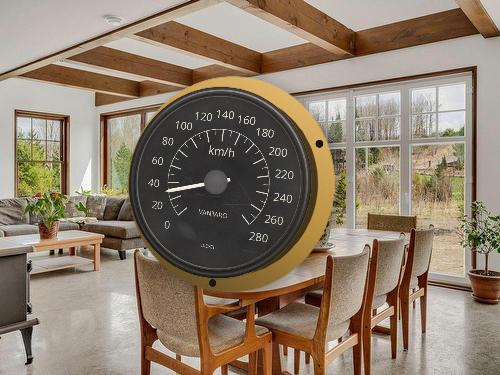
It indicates 30 km/h
